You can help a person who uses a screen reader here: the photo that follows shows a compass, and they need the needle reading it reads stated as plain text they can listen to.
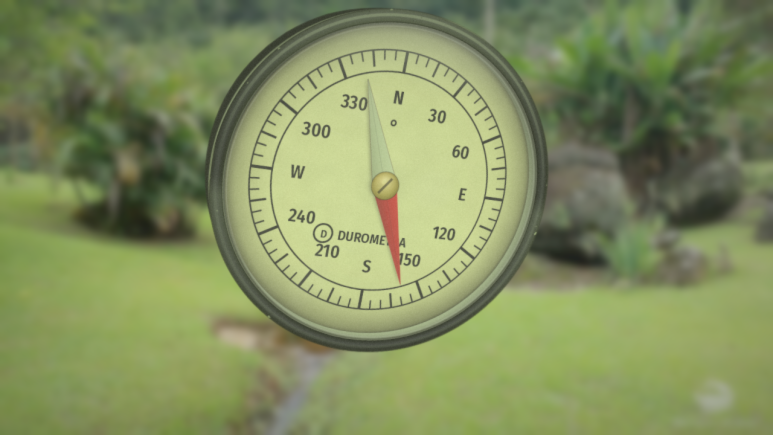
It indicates 160 °
